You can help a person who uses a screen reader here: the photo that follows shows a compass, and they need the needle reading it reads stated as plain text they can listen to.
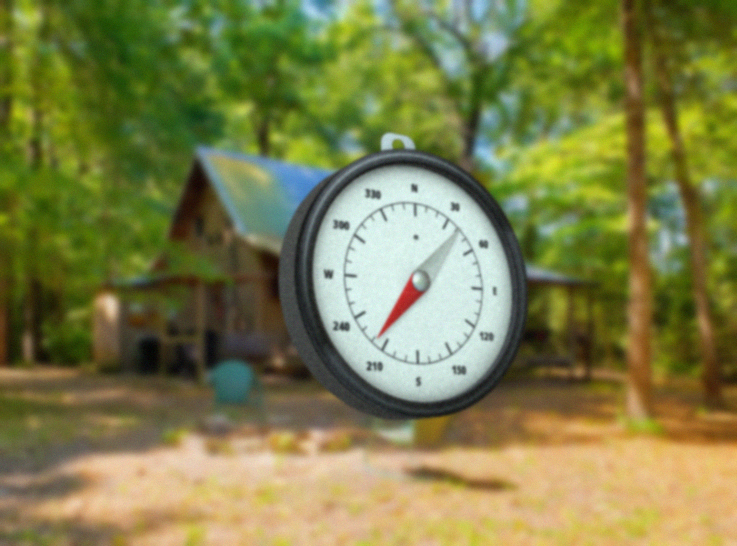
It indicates 220 °
